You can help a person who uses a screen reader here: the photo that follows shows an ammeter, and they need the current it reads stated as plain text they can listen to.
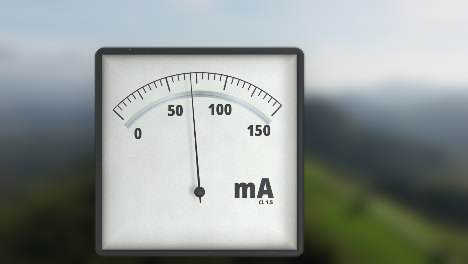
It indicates 70 mA
